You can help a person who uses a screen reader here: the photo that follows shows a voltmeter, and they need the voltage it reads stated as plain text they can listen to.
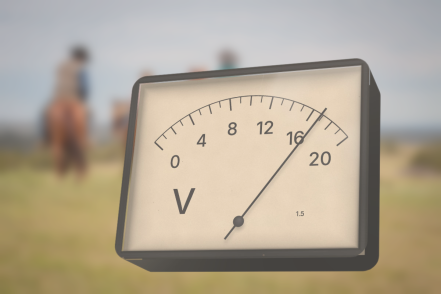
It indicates 17 V
